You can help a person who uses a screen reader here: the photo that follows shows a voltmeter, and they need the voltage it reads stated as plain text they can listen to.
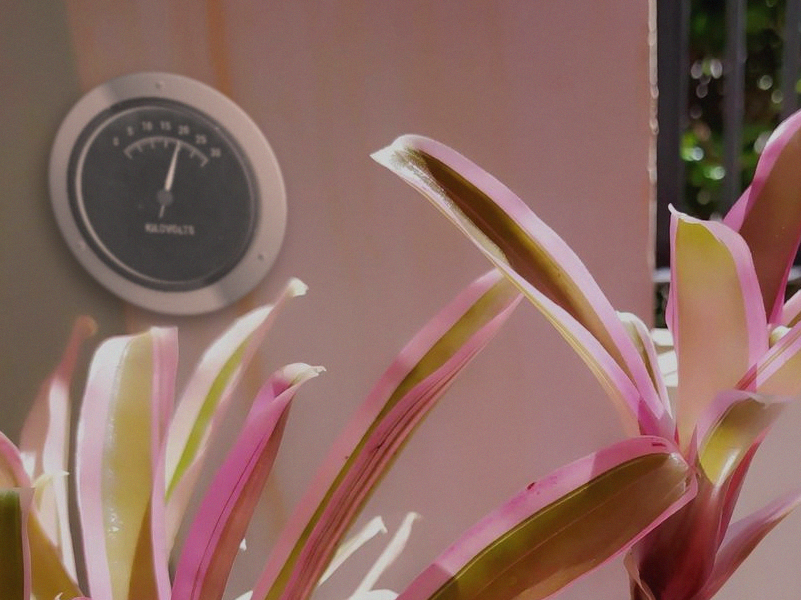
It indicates 20 kV
